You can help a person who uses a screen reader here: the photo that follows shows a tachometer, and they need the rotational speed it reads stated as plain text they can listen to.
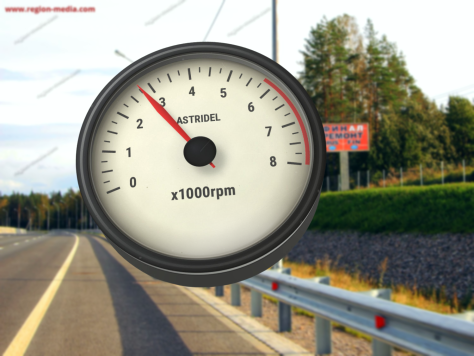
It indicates 2750 rpm
